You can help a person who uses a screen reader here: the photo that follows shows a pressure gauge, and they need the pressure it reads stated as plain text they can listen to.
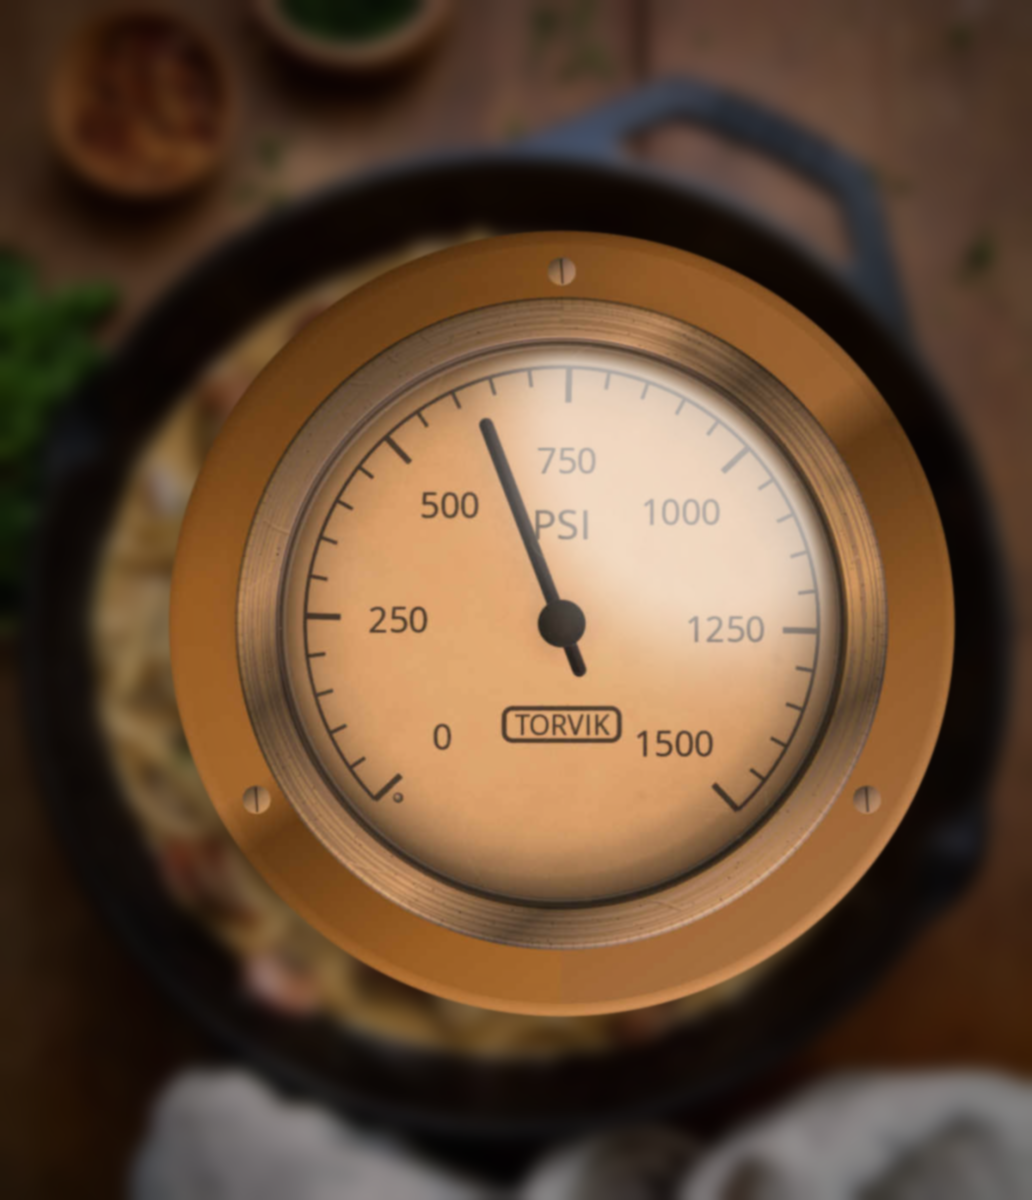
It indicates 625 psi
